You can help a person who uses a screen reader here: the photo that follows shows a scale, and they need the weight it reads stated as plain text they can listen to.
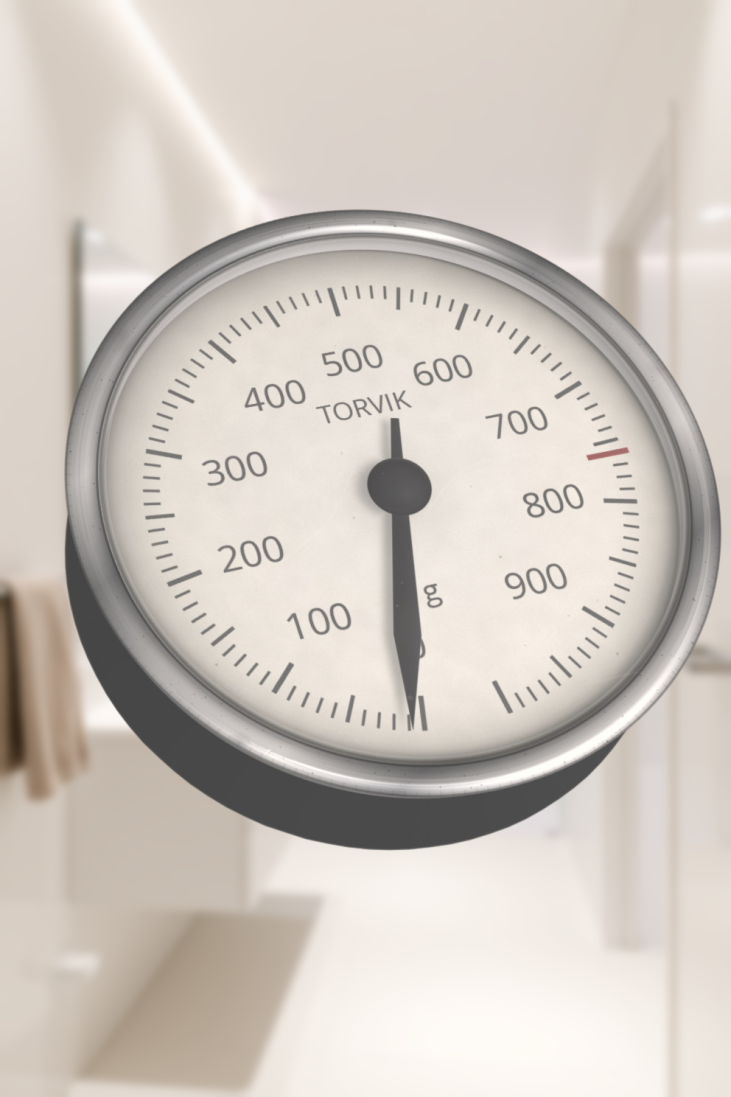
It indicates 10 g
